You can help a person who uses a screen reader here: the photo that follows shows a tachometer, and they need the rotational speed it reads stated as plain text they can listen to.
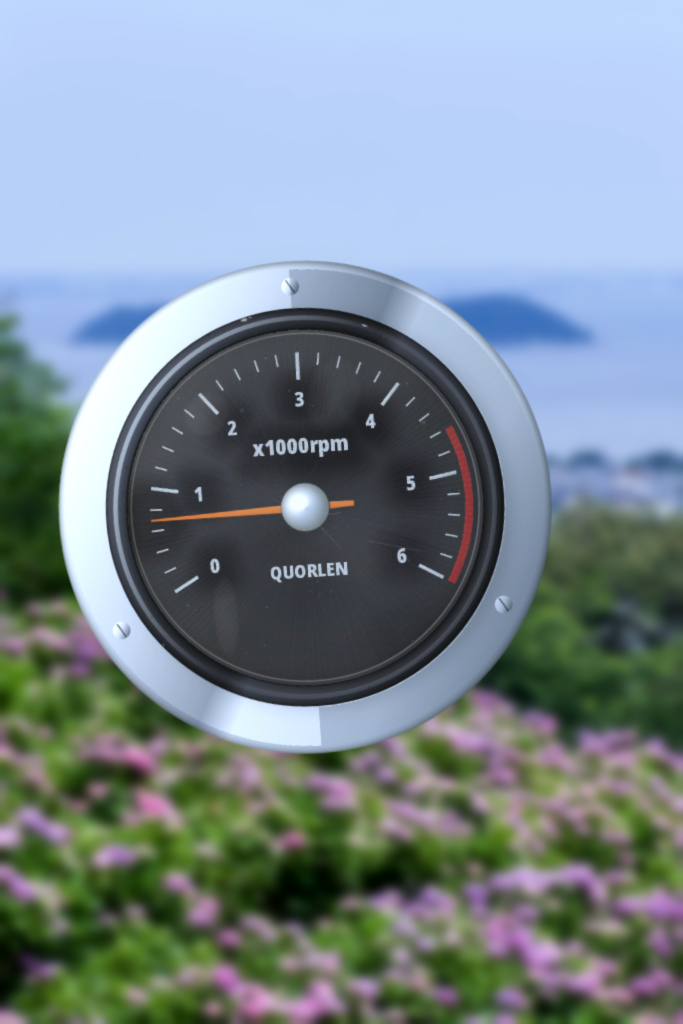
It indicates 700 rpm
